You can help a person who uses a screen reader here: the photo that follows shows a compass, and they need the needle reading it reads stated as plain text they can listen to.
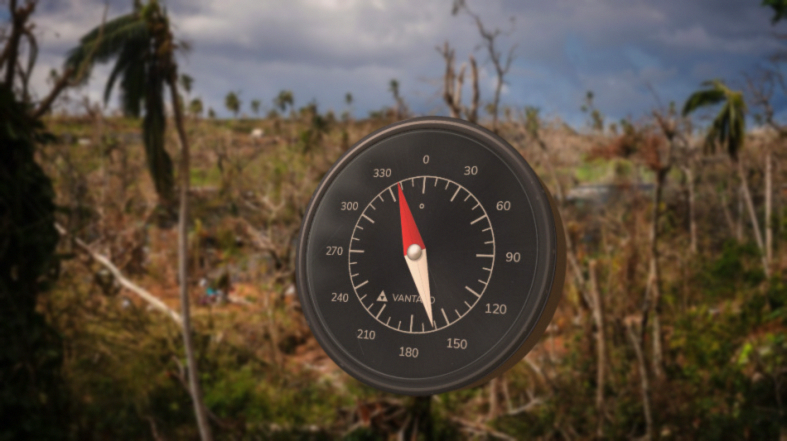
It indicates 340 °
